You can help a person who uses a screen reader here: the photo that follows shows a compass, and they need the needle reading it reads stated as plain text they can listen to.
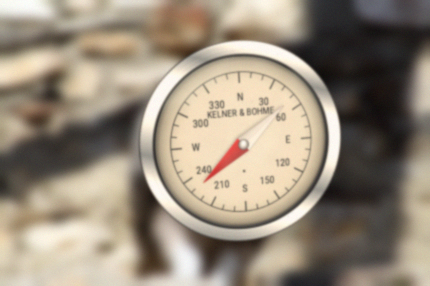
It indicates 230 °
